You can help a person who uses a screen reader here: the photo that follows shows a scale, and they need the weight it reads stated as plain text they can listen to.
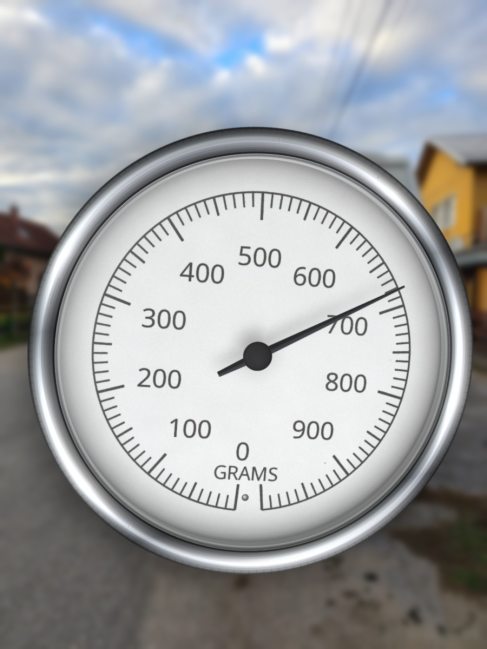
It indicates 680 g
